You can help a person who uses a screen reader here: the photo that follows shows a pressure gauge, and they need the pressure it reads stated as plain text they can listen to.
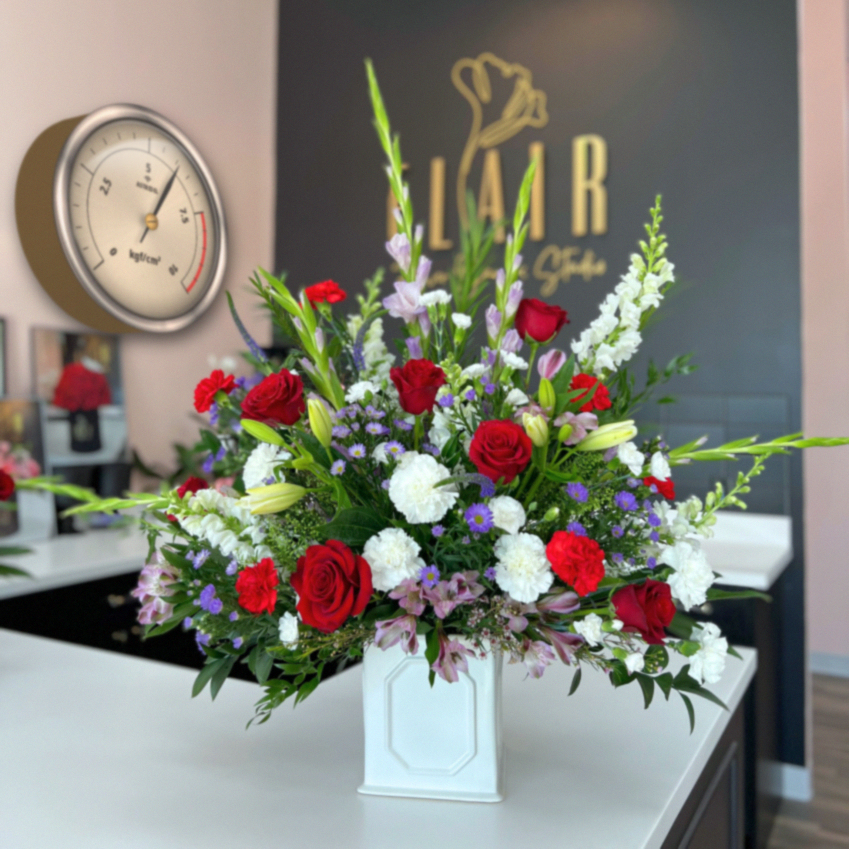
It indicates 6 kg/cm²
